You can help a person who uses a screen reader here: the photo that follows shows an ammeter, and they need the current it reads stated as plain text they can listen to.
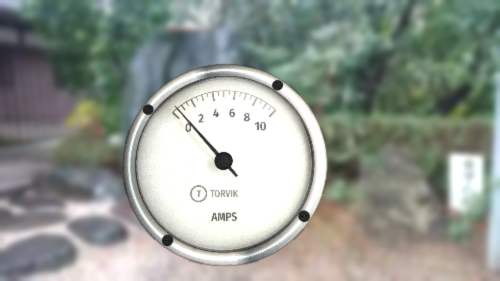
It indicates 0.5 A
